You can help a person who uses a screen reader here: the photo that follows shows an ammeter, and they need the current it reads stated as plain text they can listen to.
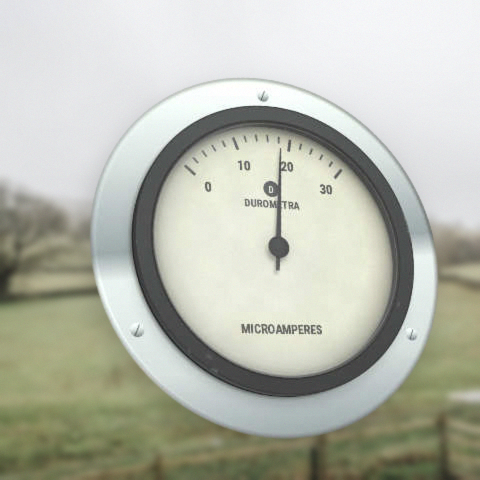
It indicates 18 µA
